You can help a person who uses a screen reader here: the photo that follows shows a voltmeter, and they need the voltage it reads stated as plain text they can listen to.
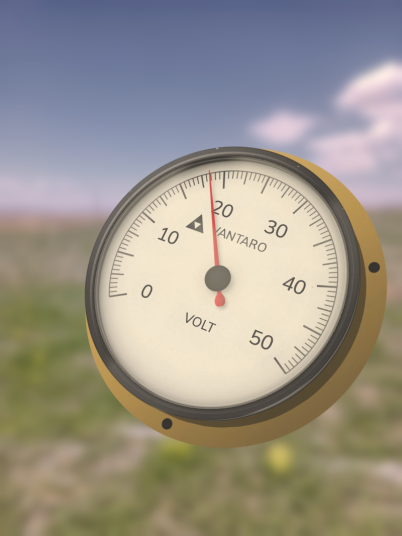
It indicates 18.5 V
